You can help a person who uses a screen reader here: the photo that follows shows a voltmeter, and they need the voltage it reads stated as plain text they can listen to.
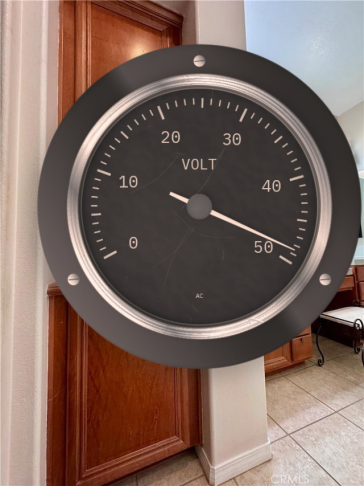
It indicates 48.5 V
